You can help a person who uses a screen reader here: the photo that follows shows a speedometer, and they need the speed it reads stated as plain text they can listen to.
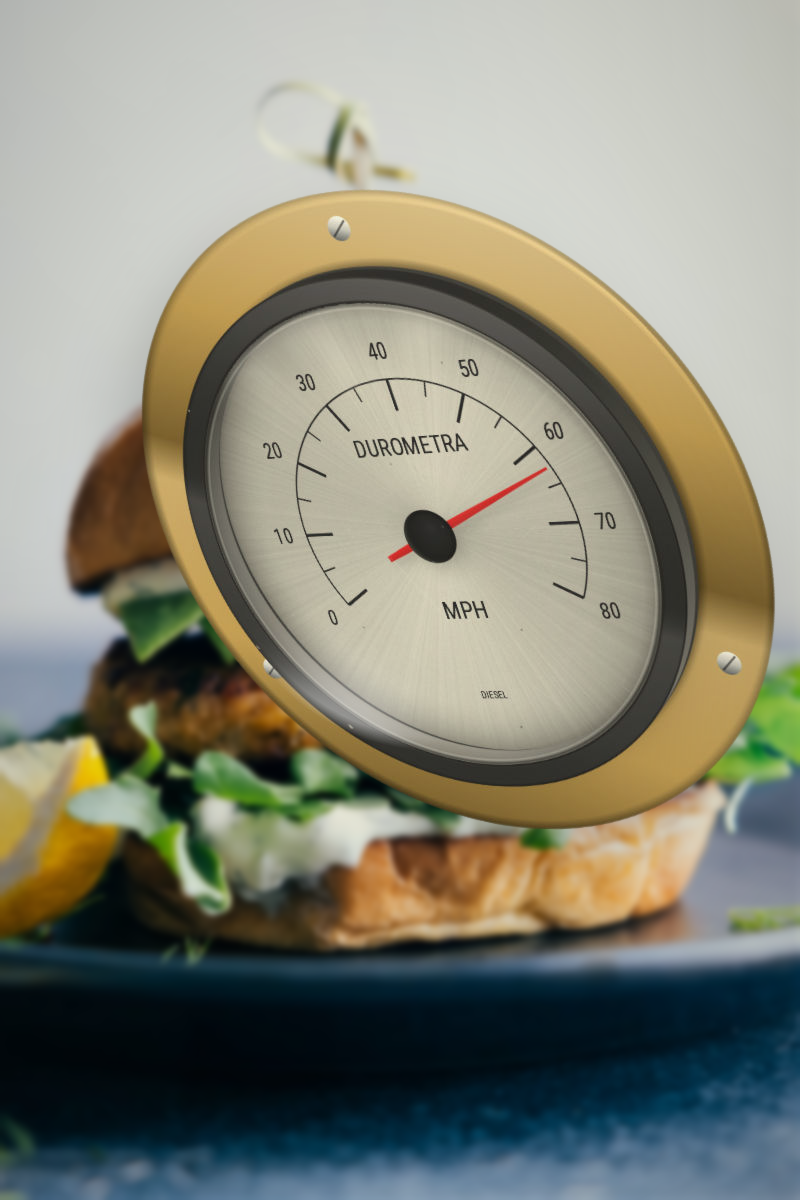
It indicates 62.5 mph
